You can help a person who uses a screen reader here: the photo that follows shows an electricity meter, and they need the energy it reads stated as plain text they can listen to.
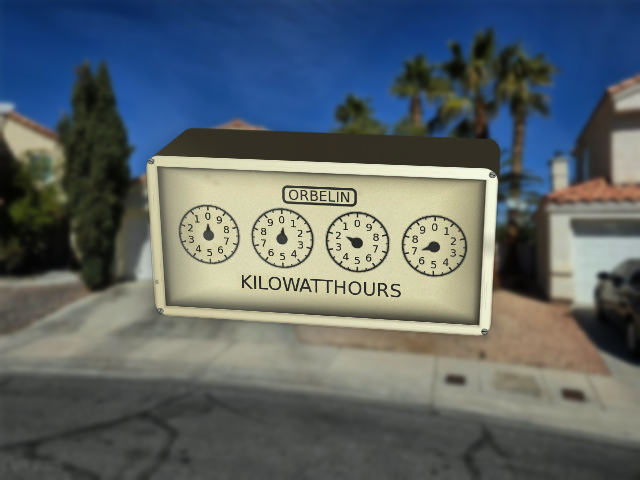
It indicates 17 kWh
